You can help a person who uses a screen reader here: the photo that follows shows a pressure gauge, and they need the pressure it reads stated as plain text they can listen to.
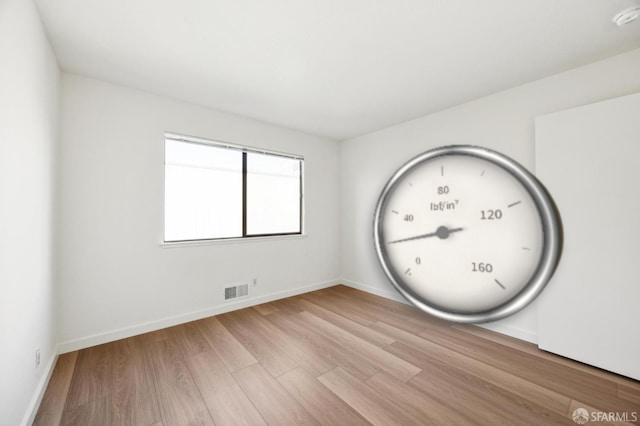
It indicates 20 psi
